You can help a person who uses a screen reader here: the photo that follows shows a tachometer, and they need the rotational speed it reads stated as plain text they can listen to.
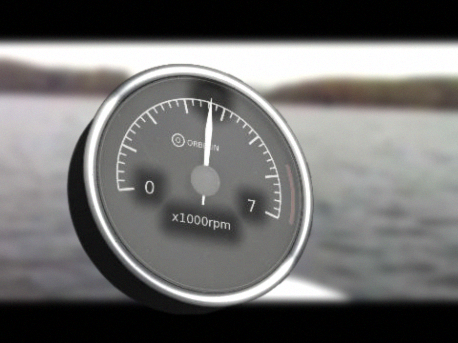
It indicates 3600 rpm
